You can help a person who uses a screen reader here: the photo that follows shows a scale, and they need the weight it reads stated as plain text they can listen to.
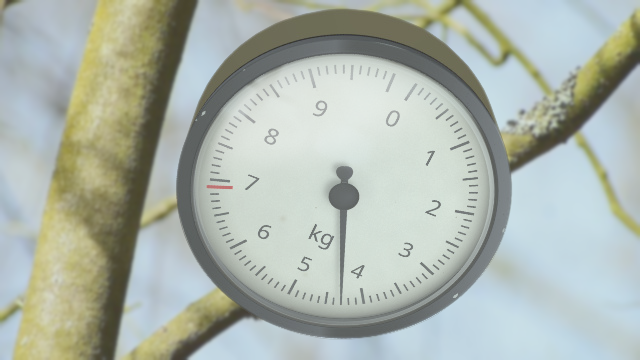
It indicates 4.3 kg
